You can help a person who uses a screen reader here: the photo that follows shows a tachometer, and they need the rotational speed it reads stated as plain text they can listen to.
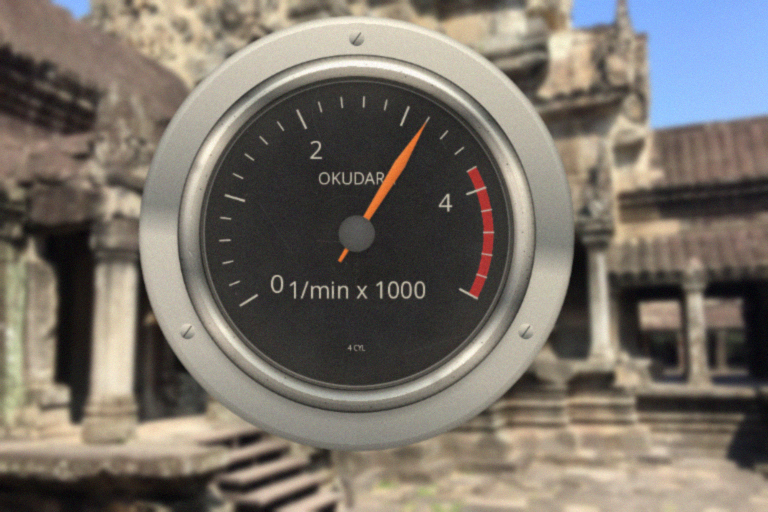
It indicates 3200 rpm
